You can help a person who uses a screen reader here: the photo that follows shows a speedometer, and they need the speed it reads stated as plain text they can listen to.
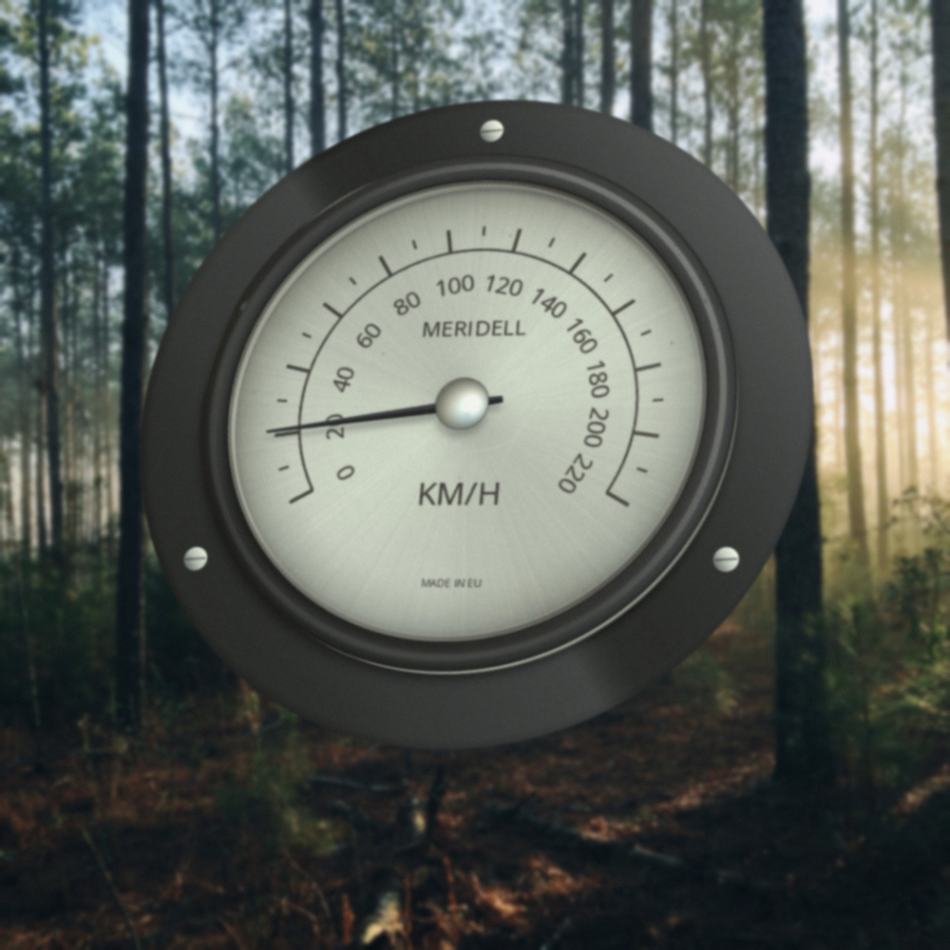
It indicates 20 km/h
